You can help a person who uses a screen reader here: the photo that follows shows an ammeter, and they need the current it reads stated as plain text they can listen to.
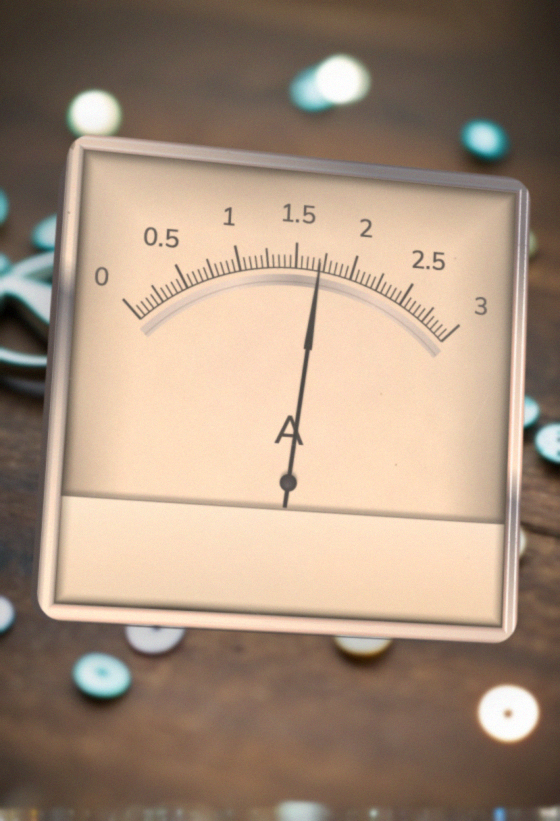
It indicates 1.7 A
